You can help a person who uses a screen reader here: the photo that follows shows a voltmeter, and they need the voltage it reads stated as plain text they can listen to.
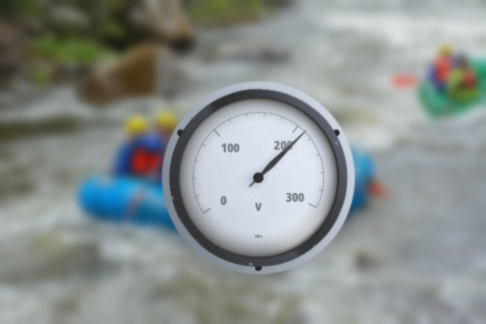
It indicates 210 V
